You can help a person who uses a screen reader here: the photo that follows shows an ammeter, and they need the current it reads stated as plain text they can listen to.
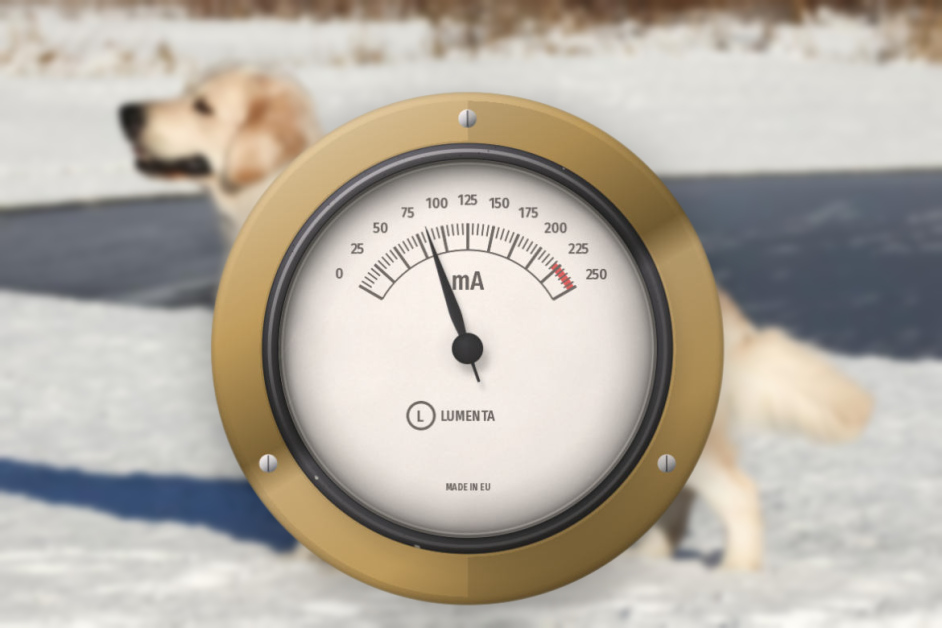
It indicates 85 mA
